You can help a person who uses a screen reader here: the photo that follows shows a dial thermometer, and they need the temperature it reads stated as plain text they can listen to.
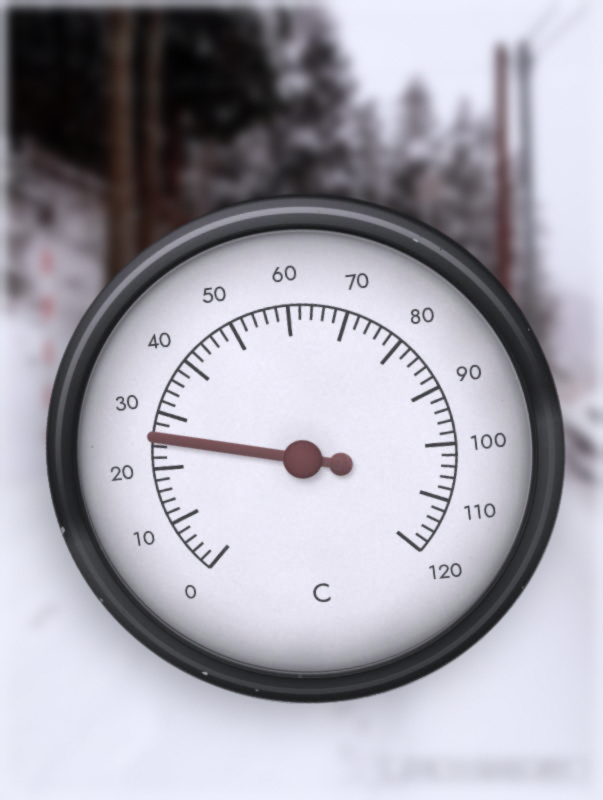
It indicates 26 °C
